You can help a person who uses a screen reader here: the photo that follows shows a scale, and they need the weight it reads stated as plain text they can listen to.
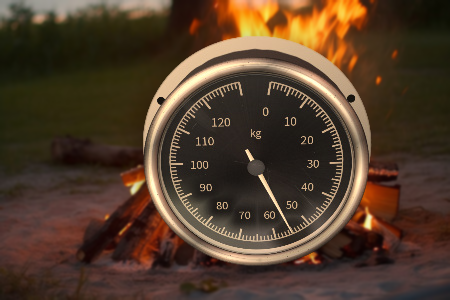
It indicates 55 kg
